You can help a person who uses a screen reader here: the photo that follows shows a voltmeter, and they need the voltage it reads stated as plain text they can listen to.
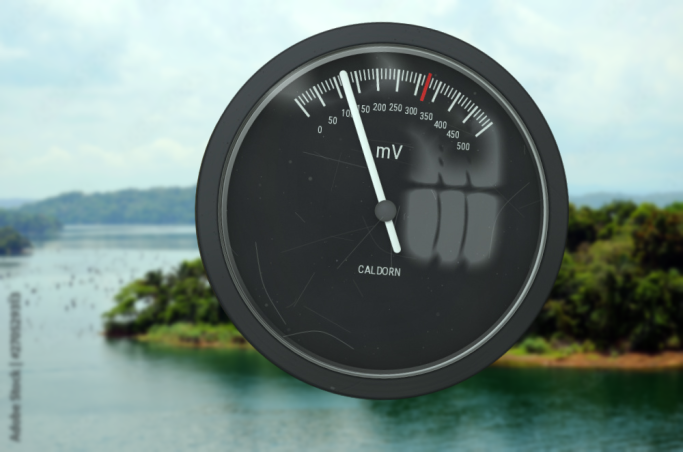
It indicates 120 mV
